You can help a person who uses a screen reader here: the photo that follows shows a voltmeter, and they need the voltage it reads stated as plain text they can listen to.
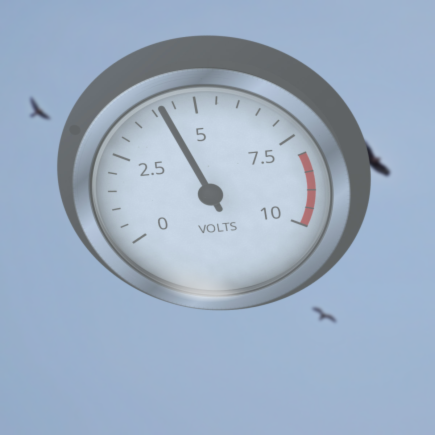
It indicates 4.25 V
